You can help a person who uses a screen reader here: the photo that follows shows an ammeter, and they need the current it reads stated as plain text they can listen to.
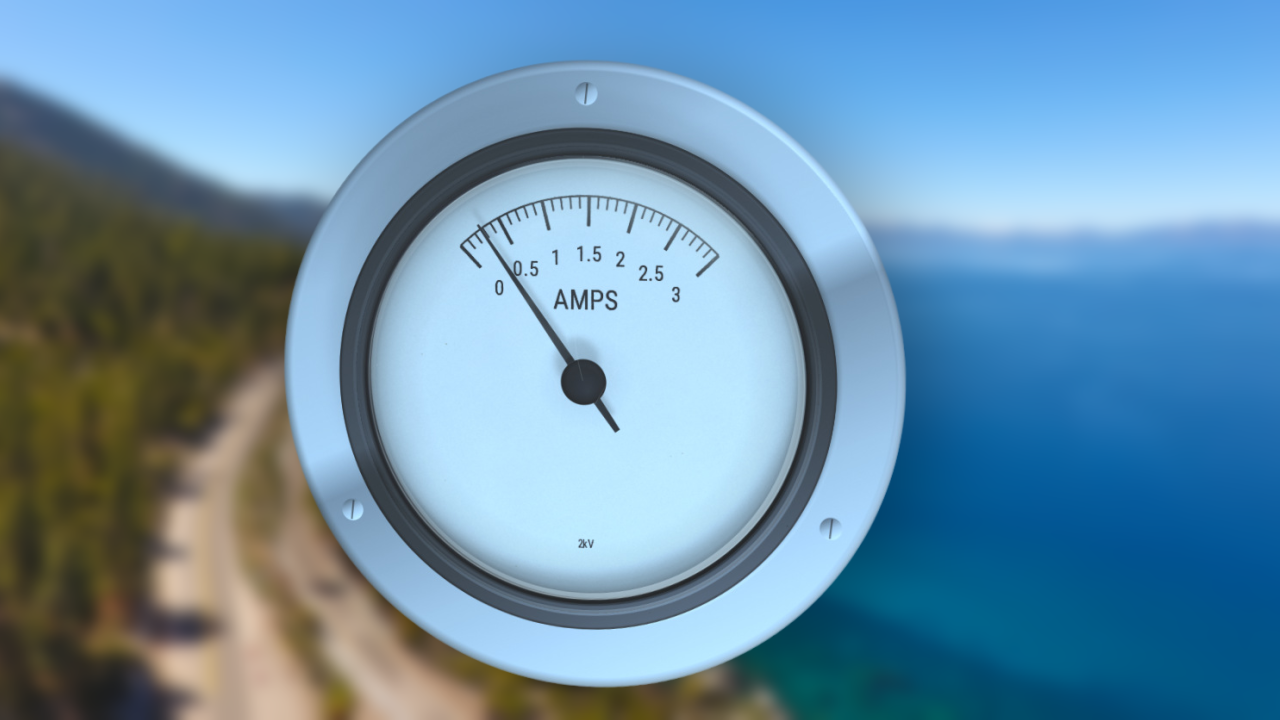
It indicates 0.3 A
